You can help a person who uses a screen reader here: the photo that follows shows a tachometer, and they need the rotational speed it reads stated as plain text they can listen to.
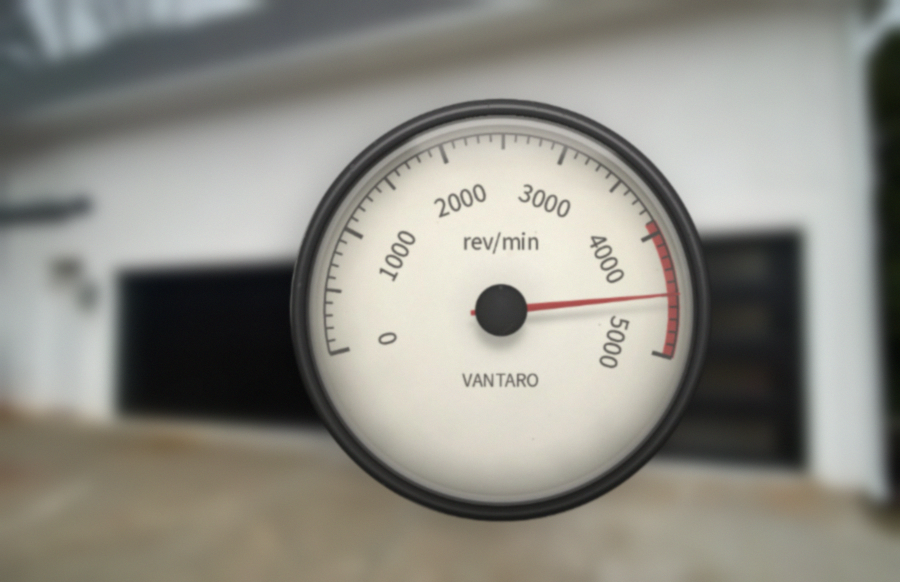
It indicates 4500 rpm
